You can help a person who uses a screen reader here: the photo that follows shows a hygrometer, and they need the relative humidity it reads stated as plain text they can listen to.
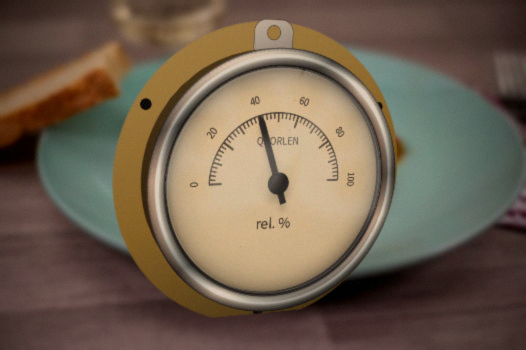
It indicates 40 %
